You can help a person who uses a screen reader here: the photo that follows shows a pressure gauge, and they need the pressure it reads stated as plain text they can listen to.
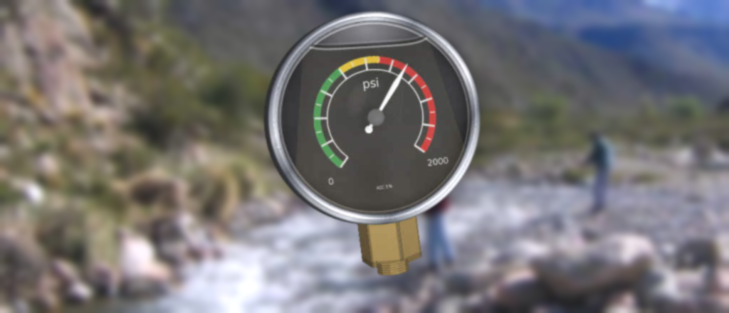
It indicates 1300 psi
